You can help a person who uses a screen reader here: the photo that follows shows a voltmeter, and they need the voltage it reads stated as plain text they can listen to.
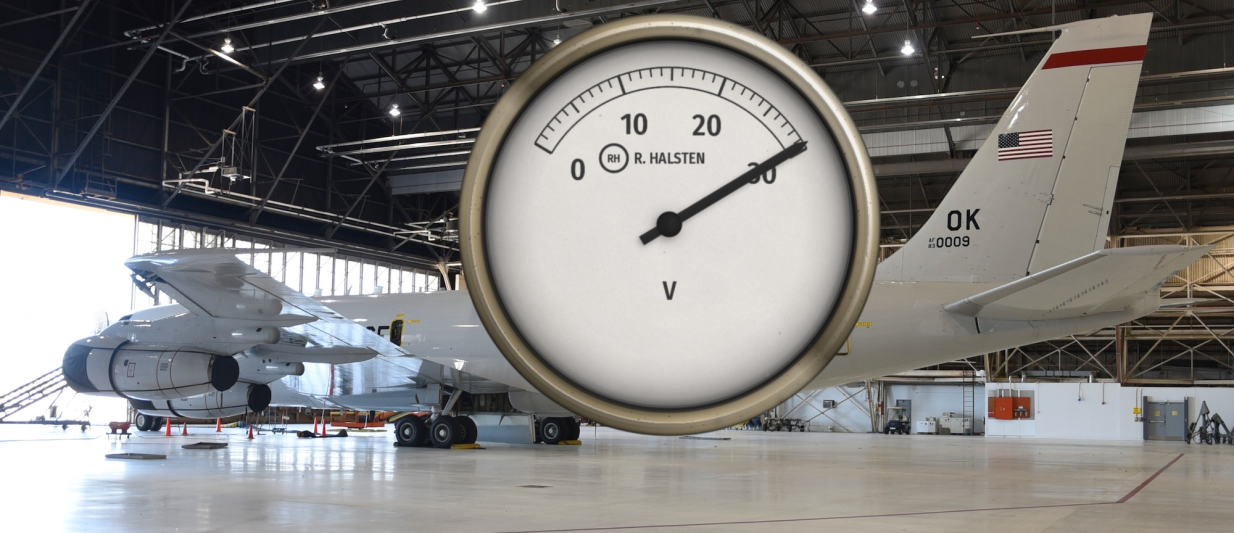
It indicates 29.5 V
